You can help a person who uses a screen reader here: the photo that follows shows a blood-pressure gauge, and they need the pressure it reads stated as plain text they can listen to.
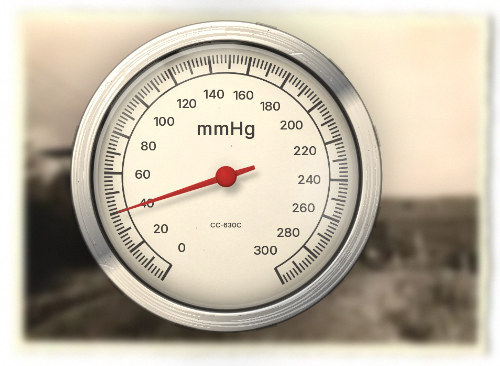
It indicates 40 mmHg
